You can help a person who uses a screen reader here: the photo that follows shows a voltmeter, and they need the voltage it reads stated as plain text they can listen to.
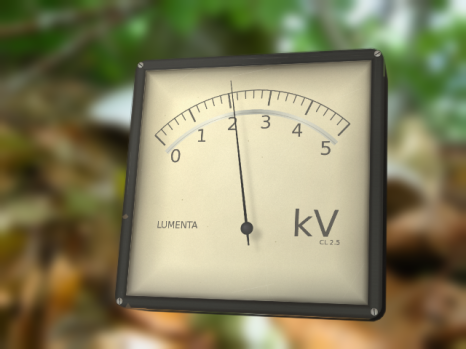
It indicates 2.1 kV
